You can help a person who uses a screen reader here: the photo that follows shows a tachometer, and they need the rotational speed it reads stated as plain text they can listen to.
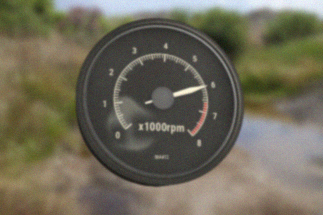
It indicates 6000 rpm
